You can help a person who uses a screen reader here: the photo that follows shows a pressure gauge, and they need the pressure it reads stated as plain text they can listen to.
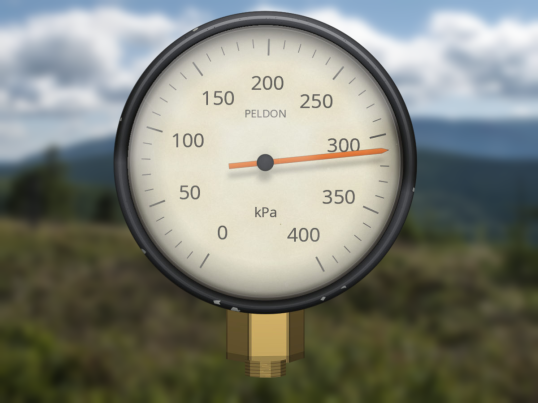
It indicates 310 kPa
